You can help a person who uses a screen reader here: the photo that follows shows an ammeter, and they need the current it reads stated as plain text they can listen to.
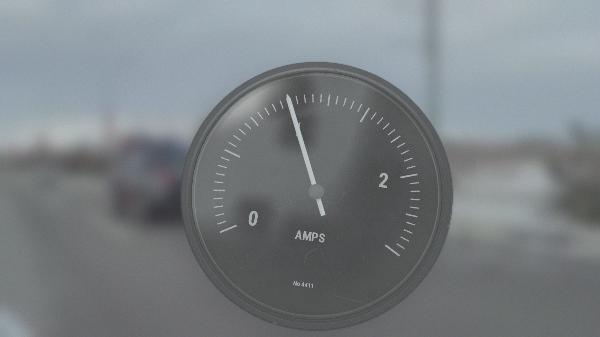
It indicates 1 A
